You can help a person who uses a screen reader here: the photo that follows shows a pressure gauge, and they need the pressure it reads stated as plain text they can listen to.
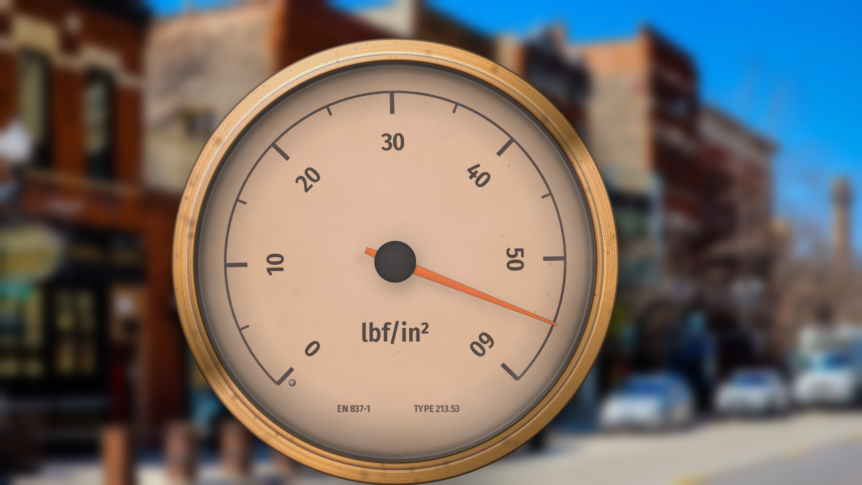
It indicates 55 psi
